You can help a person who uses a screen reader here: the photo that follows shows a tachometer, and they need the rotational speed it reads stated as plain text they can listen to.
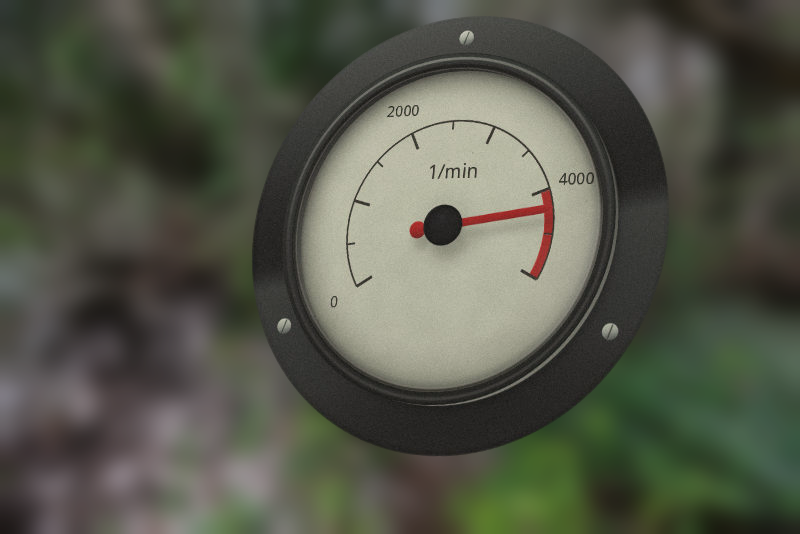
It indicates 4250 rpm
